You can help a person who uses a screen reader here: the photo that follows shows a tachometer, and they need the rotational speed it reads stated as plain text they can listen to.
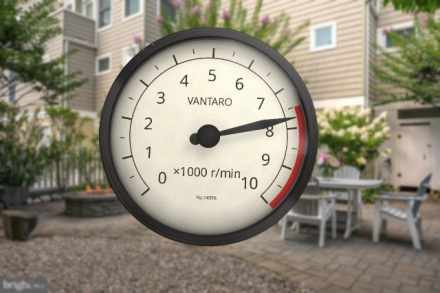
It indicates 7750 rpm
